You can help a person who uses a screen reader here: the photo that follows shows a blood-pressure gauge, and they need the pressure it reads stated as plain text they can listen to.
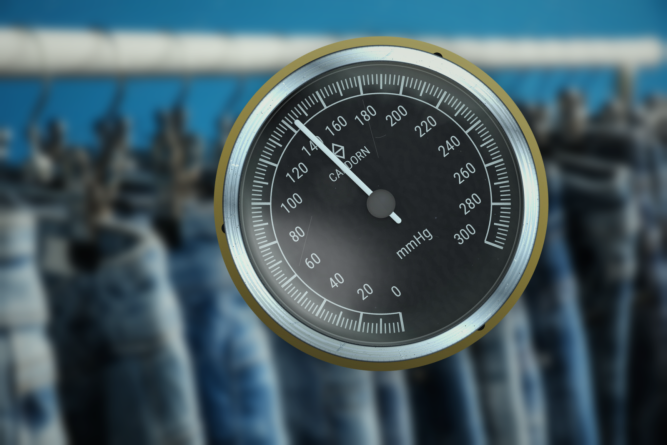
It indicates 144 mmHg
